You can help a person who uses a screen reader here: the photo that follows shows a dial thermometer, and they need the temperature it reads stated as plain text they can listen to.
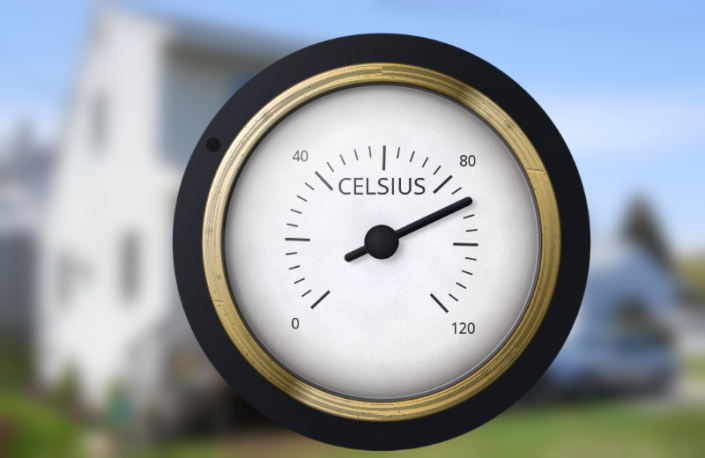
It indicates 88 °C
